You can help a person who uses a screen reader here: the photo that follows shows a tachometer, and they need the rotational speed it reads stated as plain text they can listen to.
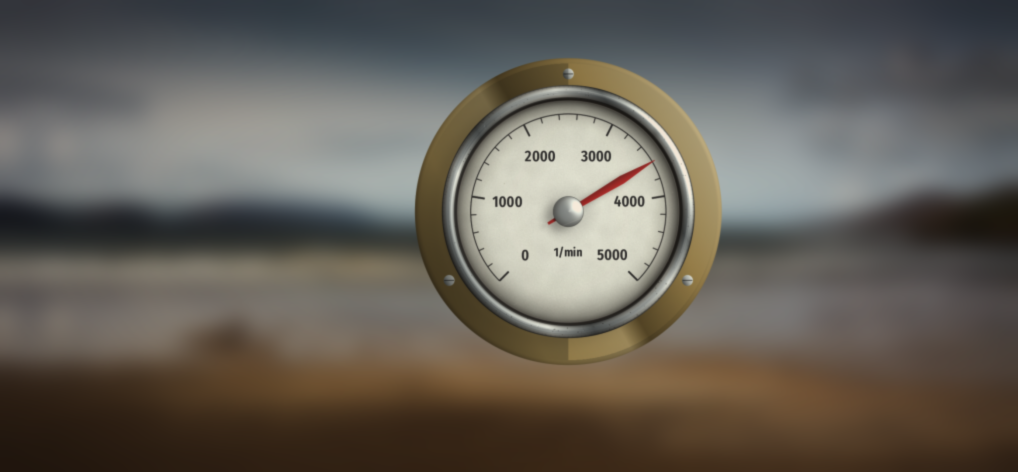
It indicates 3600 rpm
